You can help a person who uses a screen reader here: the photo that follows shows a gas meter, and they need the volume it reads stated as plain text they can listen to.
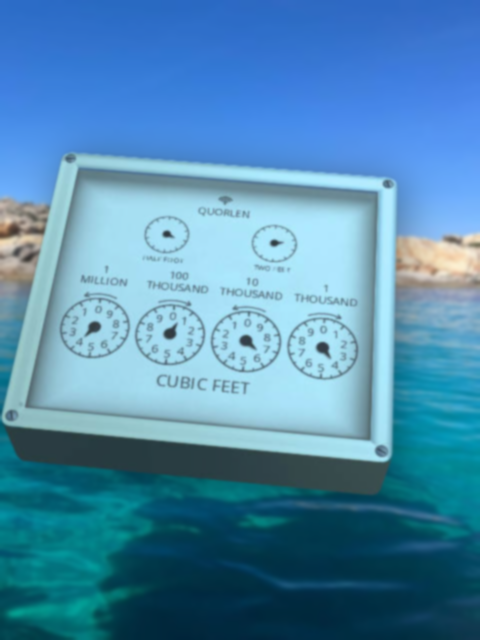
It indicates 406400 ft³
